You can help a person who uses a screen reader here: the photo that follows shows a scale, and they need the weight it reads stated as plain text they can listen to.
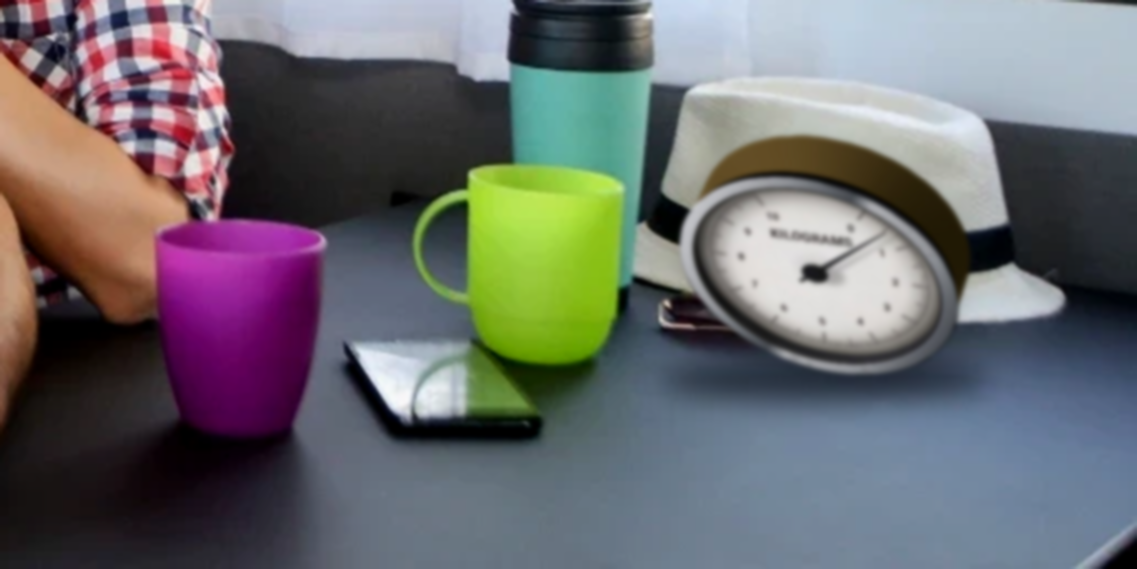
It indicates 0.5 kg
